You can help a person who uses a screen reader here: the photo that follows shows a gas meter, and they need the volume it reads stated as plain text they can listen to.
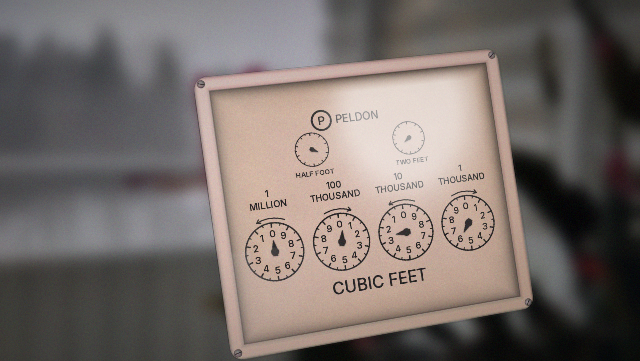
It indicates 2600 ft³
